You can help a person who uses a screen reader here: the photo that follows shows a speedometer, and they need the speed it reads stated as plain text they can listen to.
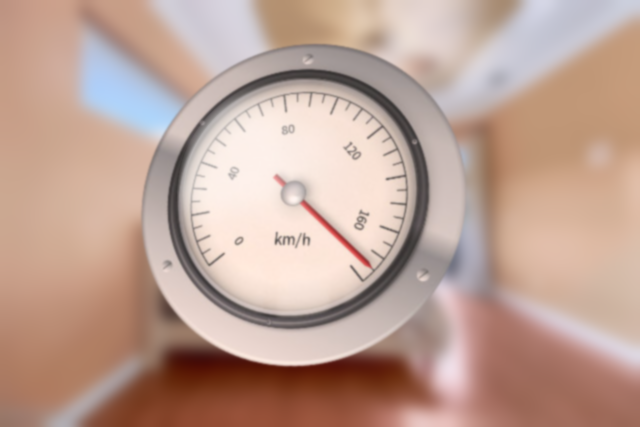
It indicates 175 km/h
